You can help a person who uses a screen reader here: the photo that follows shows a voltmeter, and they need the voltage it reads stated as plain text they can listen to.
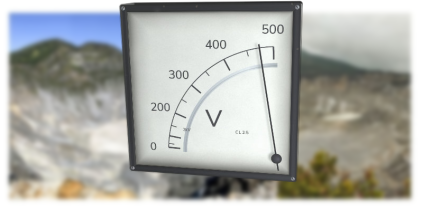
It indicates 475 V
